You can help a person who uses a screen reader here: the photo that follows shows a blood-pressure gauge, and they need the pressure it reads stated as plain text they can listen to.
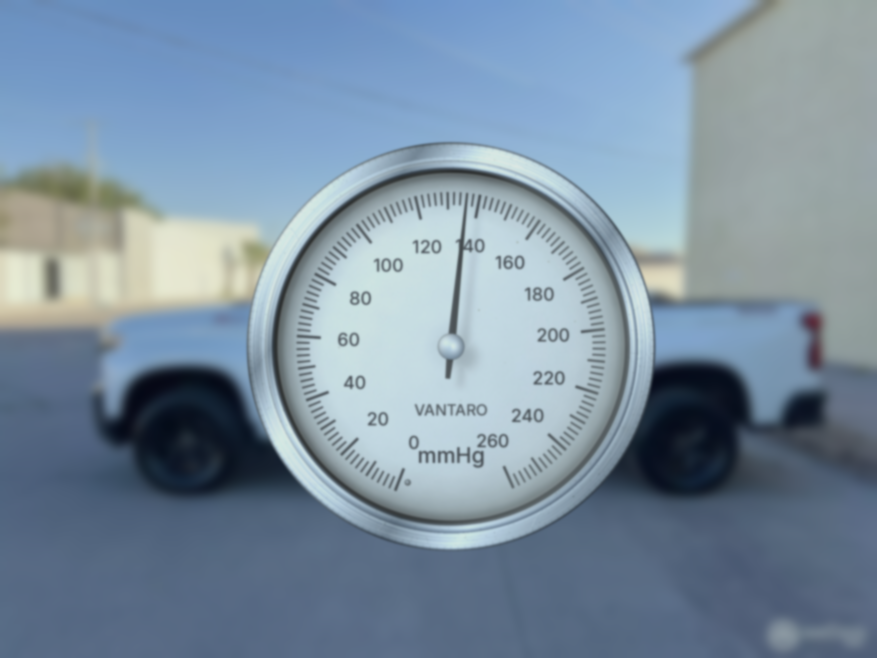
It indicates 136 mmHg
